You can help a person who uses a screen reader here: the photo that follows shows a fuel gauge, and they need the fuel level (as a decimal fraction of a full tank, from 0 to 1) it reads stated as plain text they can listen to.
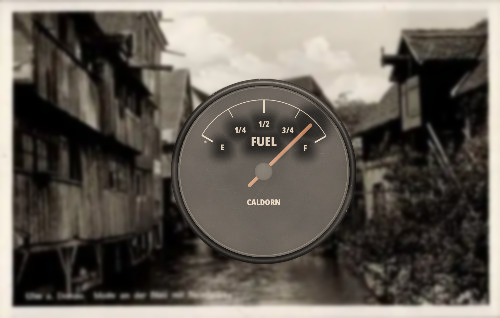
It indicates 0.875
